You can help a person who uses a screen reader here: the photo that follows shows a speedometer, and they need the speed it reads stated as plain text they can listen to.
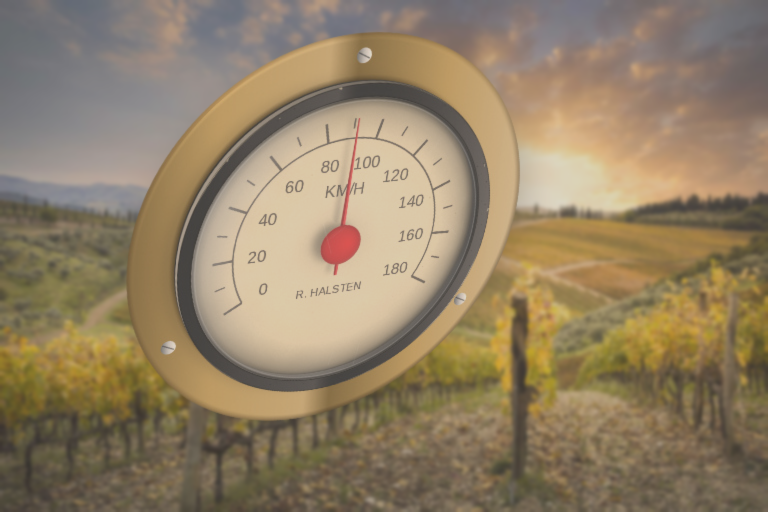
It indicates 90 km/h
